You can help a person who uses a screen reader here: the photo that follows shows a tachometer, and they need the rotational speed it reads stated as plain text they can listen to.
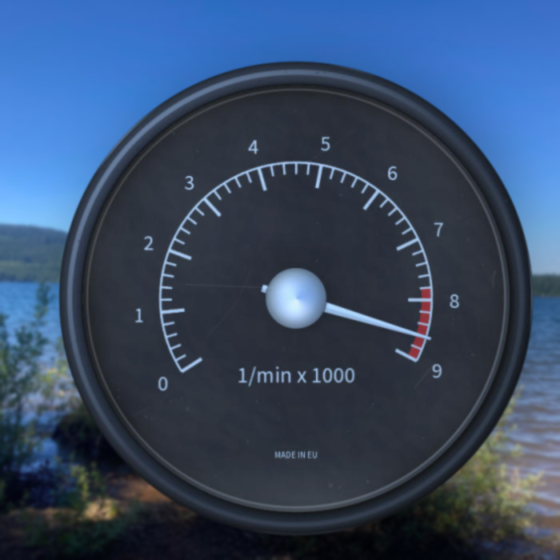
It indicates 8600 rpm
